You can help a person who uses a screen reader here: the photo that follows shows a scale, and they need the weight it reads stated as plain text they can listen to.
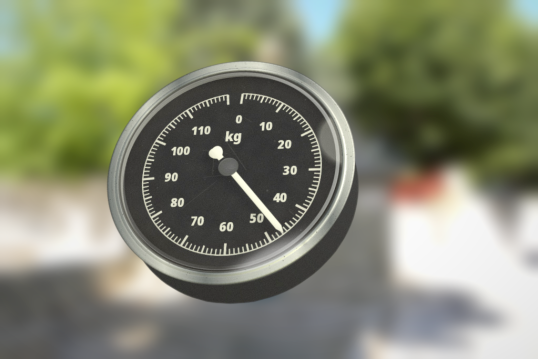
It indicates 47 kg
